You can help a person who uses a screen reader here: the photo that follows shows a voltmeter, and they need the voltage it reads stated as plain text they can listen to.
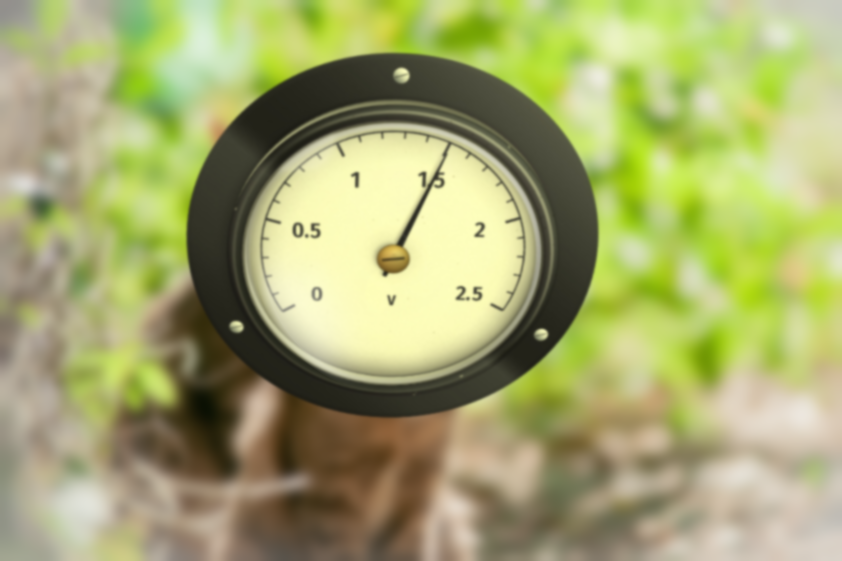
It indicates 1.5 V
